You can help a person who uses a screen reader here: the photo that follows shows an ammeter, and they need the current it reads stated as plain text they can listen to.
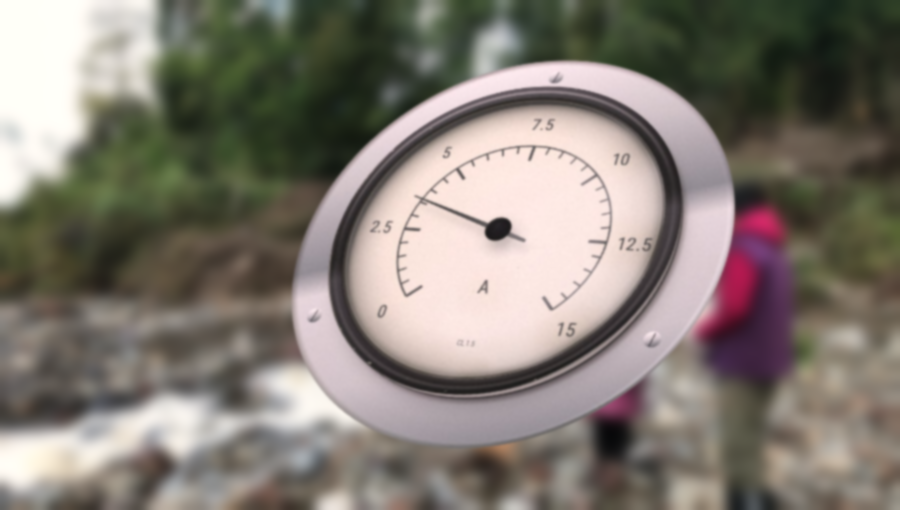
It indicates 3.5 A
